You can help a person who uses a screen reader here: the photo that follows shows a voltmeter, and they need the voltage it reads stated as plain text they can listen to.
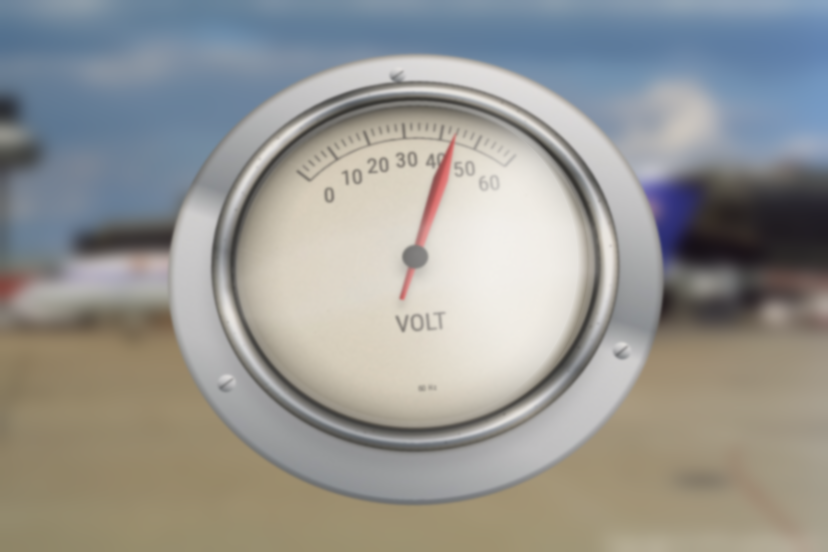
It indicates 44 V
